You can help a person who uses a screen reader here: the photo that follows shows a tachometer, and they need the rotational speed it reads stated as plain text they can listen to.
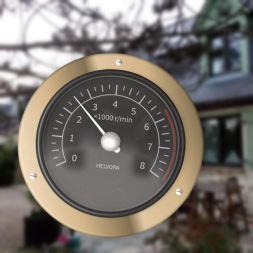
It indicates 2500 rpm
